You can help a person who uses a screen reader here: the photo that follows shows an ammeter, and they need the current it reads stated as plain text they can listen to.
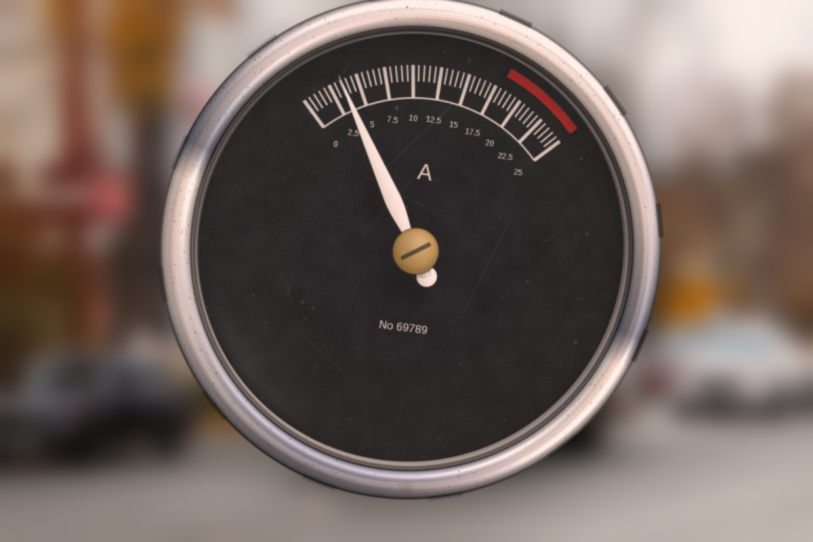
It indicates 3.5 A
